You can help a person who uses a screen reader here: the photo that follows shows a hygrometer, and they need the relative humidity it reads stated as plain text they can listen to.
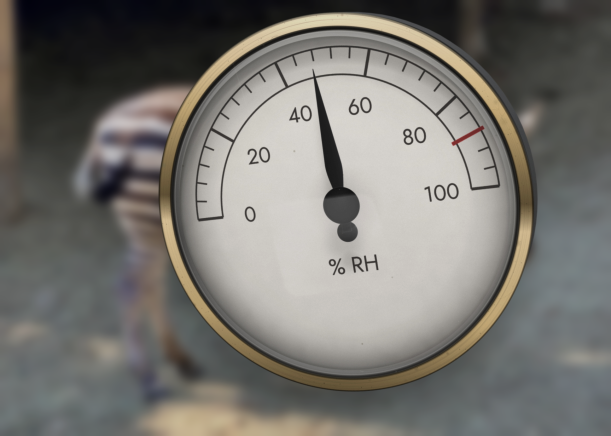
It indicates 48 %
